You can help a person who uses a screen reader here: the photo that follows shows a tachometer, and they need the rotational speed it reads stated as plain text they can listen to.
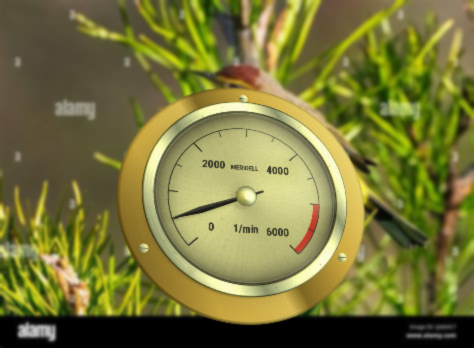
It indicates 500 rpm
